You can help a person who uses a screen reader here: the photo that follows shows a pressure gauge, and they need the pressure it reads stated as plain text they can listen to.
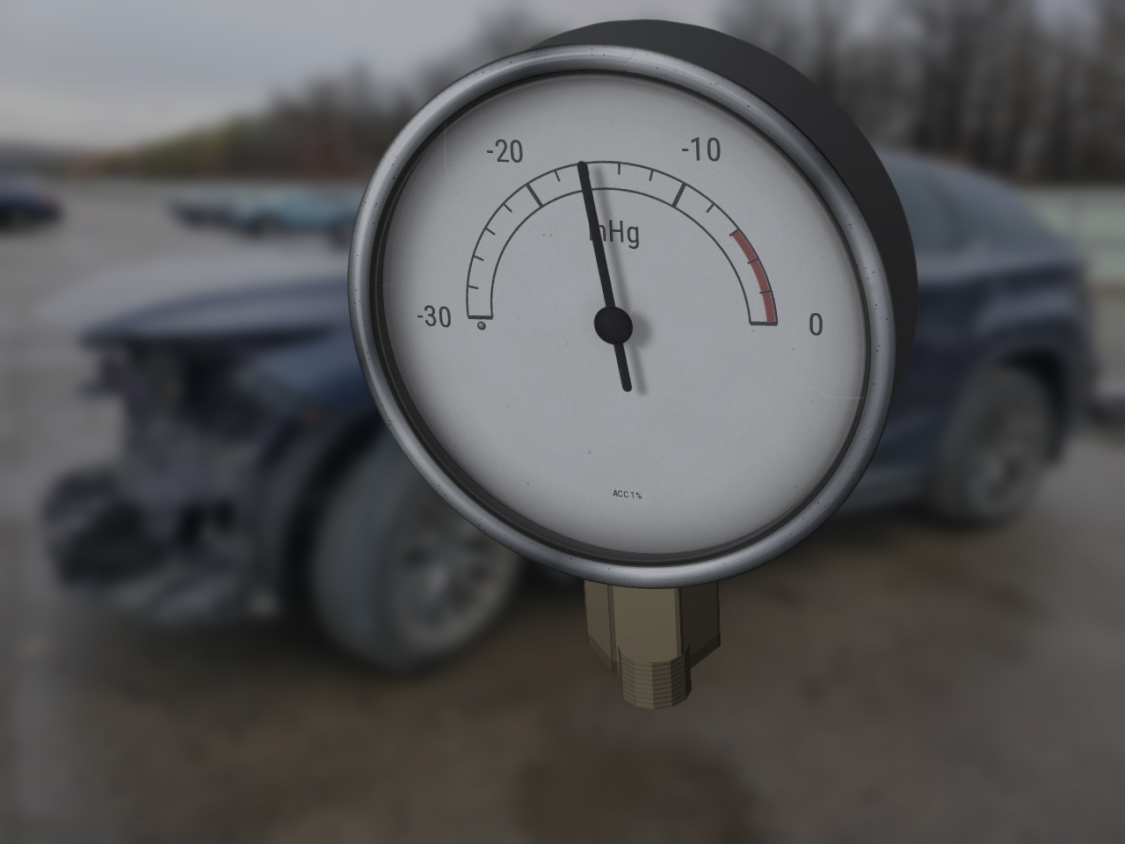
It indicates -16 inHg
